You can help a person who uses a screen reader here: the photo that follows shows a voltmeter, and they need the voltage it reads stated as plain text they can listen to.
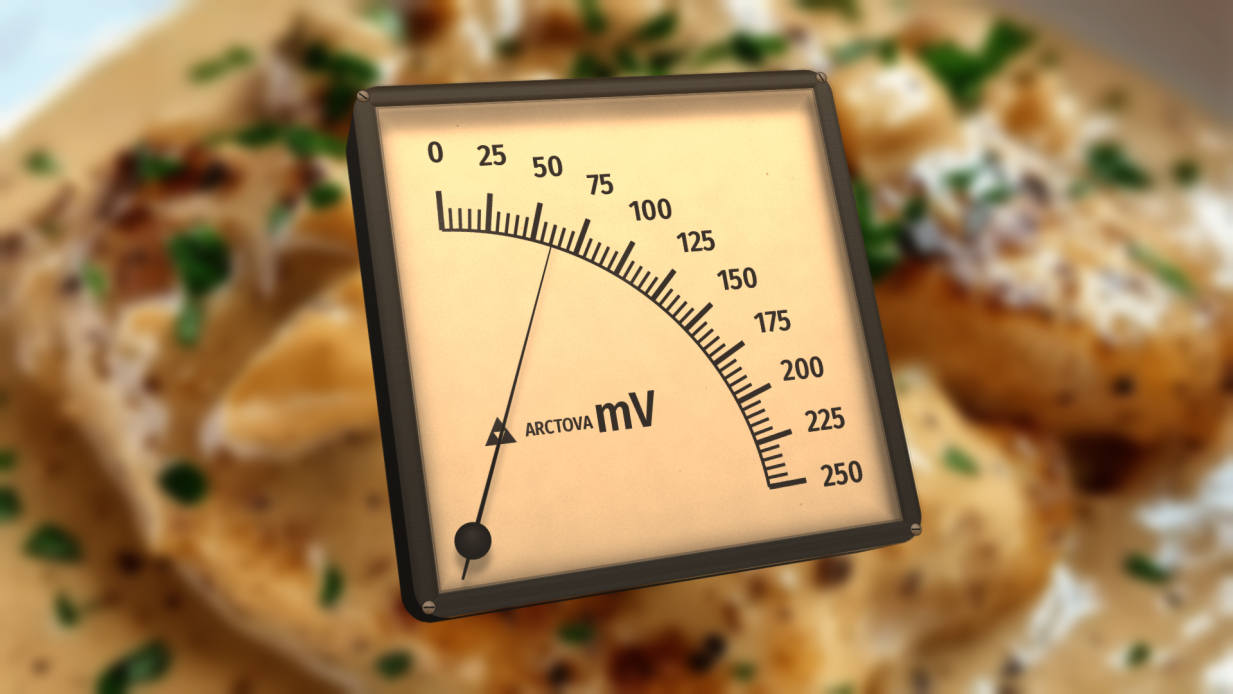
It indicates 60 mV
